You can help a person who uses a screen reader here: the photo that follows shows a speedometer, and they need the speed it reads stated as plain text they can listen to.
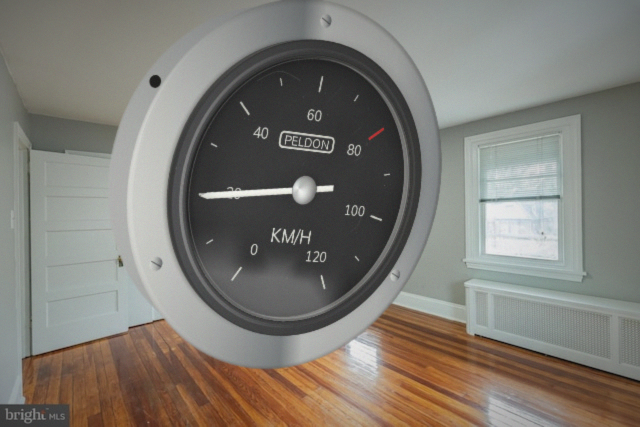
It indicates 20 km/h
